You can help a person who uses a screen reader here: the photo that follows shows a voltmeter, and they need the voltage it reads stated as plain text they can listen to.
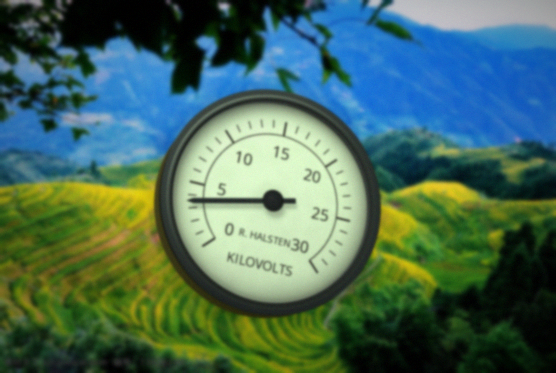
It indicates 3.5 kV
